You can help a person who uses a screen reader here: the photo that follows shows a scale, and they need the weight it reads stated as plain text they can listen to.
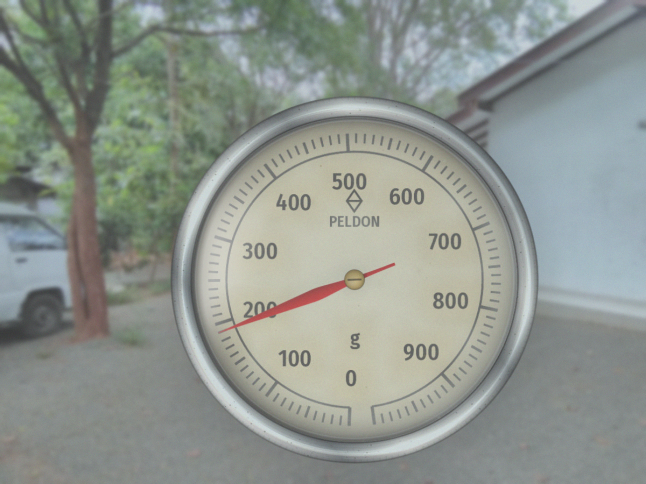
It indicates 190 g
